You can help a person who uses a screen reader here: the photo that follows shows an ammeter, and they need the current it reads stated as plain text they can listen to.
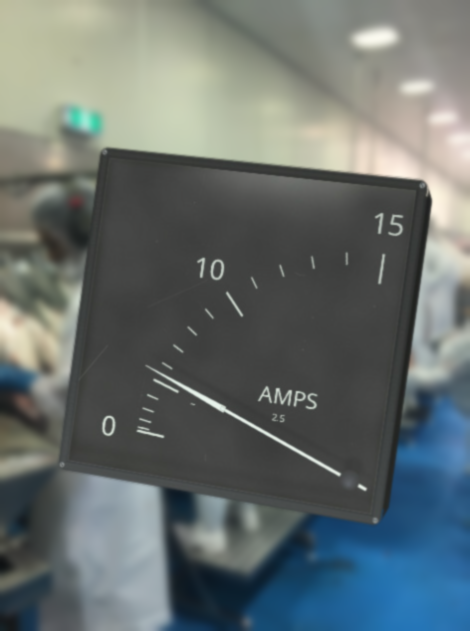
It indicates 5.5 A
